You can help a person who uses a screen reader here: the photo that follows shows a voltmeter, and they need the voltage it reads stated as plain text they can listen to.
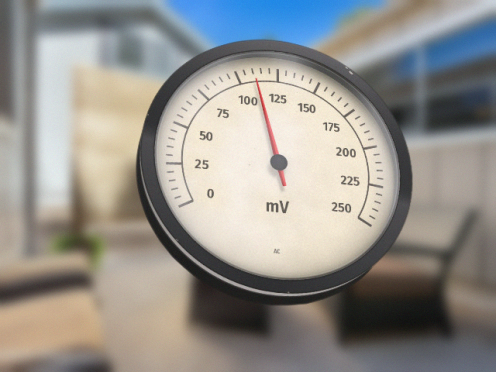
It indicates 110 mV
